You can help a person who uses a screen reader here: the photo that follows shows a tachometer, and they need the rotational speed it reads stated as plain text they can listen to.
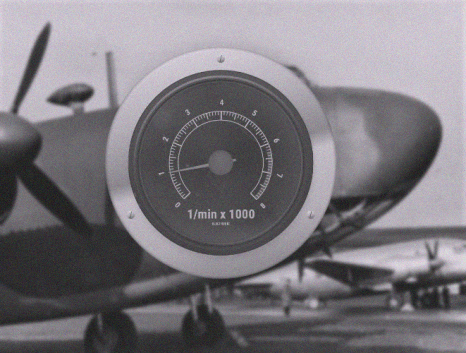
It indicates 1000 rpm
